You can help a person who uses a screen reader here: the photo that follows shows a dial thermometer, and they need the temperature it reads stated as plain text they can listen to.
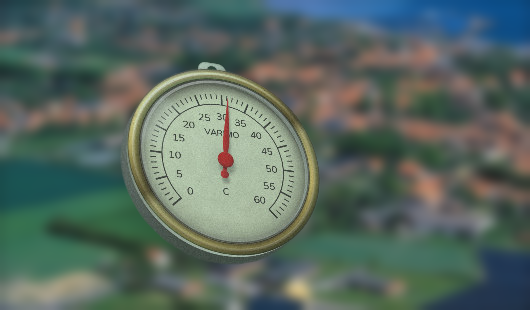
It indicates 31 °C
